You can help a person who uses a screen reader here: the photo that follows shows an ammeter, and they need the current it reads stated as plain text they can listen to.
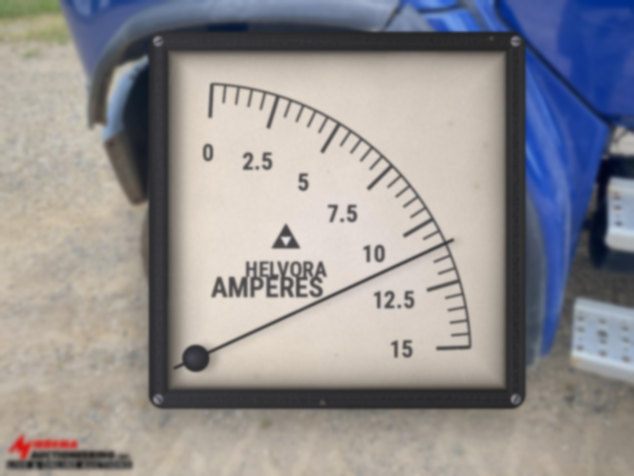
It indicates 11 A
